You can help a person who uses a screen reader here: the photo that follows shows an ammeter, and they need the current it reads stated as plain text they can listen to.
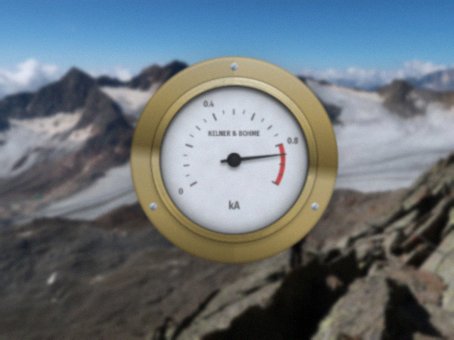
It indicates 0.85 kA
